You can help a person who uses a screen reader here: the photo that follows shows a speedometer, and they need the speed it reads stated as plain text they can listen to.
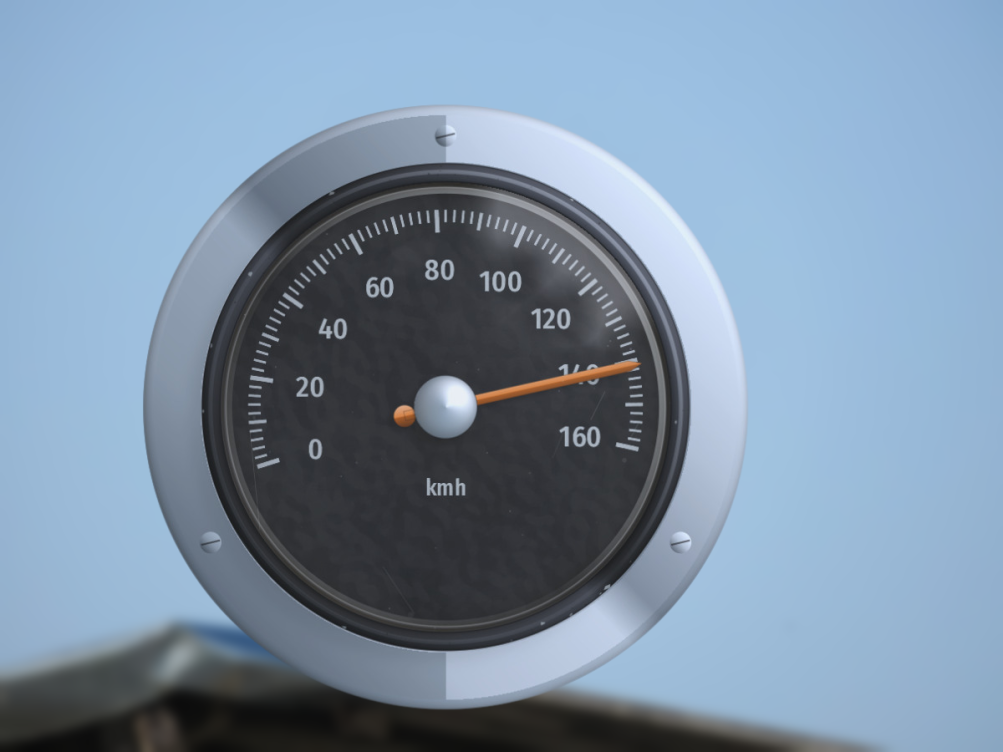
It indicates 141 km/h
